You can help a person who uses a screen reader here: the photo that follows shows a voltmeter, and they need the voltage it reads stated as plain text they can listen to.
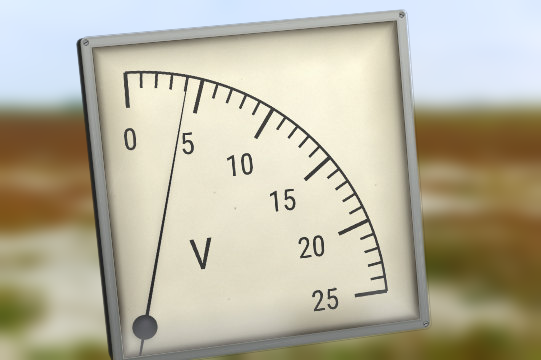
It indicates 4 V
